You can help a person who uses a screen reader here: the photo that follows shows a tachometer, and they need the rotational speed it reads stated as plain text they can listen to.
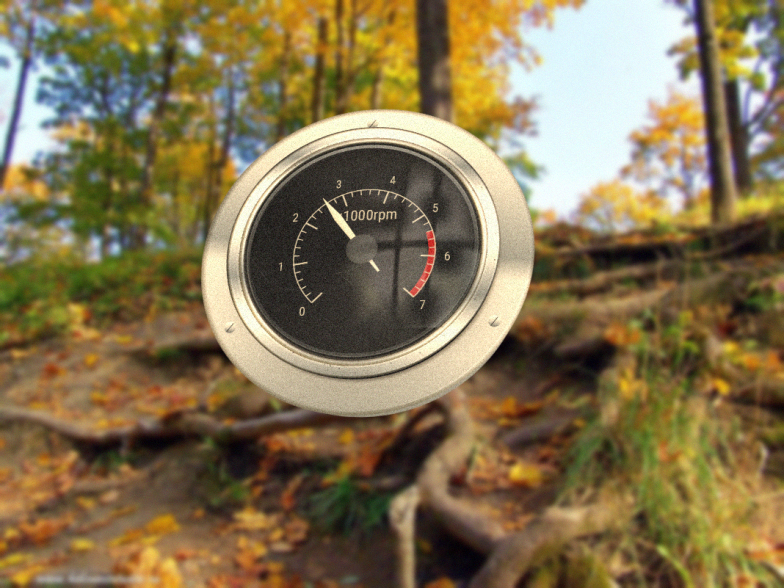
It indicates 2600 rpm
